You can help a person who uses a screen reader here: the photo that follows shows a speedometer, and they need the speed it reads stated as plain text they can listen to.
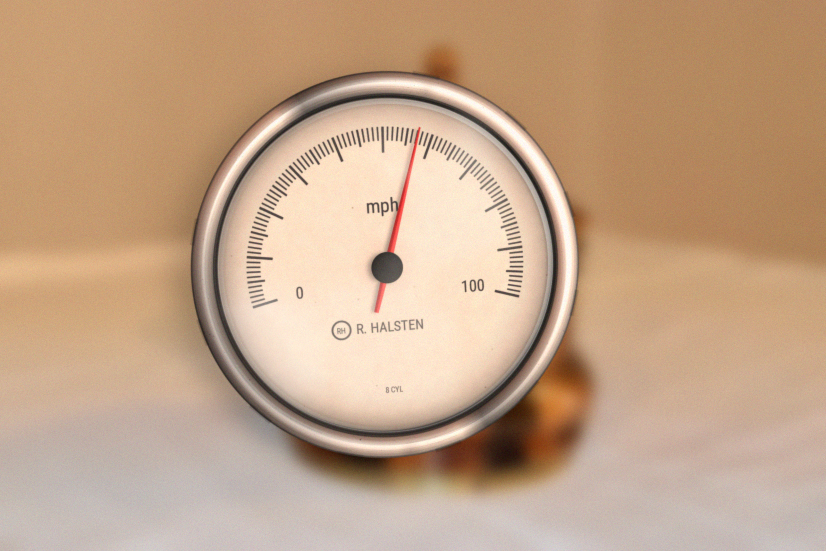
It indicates 57 mph
